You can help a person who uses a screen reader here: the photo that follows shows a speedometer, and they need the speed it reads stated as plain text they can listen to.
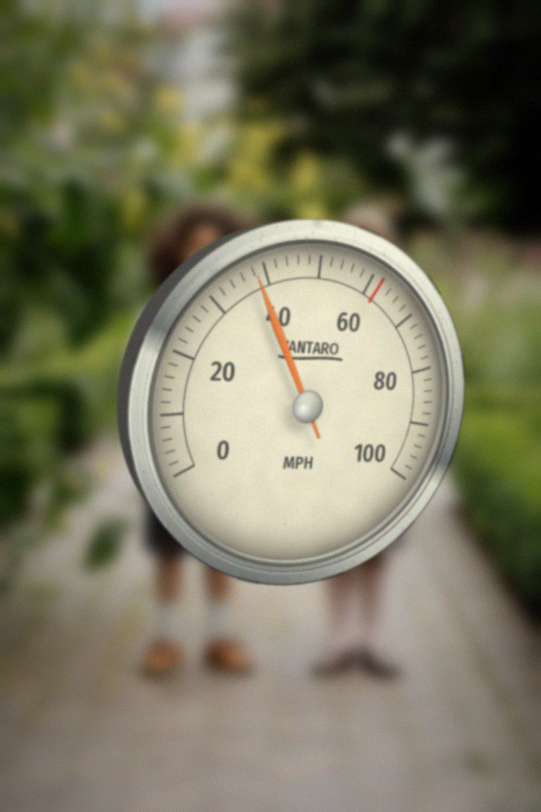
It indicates 38 mph
